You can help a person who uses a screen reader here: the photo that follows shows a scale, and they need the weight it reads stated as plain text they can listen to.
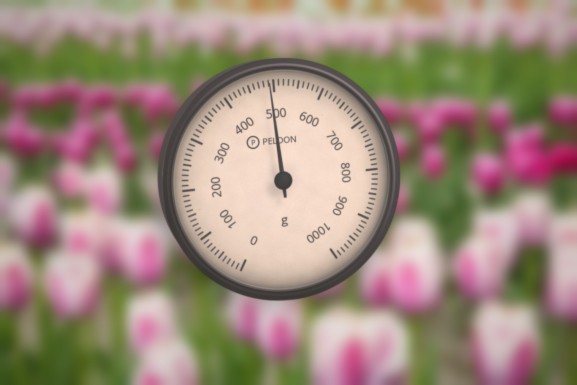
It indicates 490 g
